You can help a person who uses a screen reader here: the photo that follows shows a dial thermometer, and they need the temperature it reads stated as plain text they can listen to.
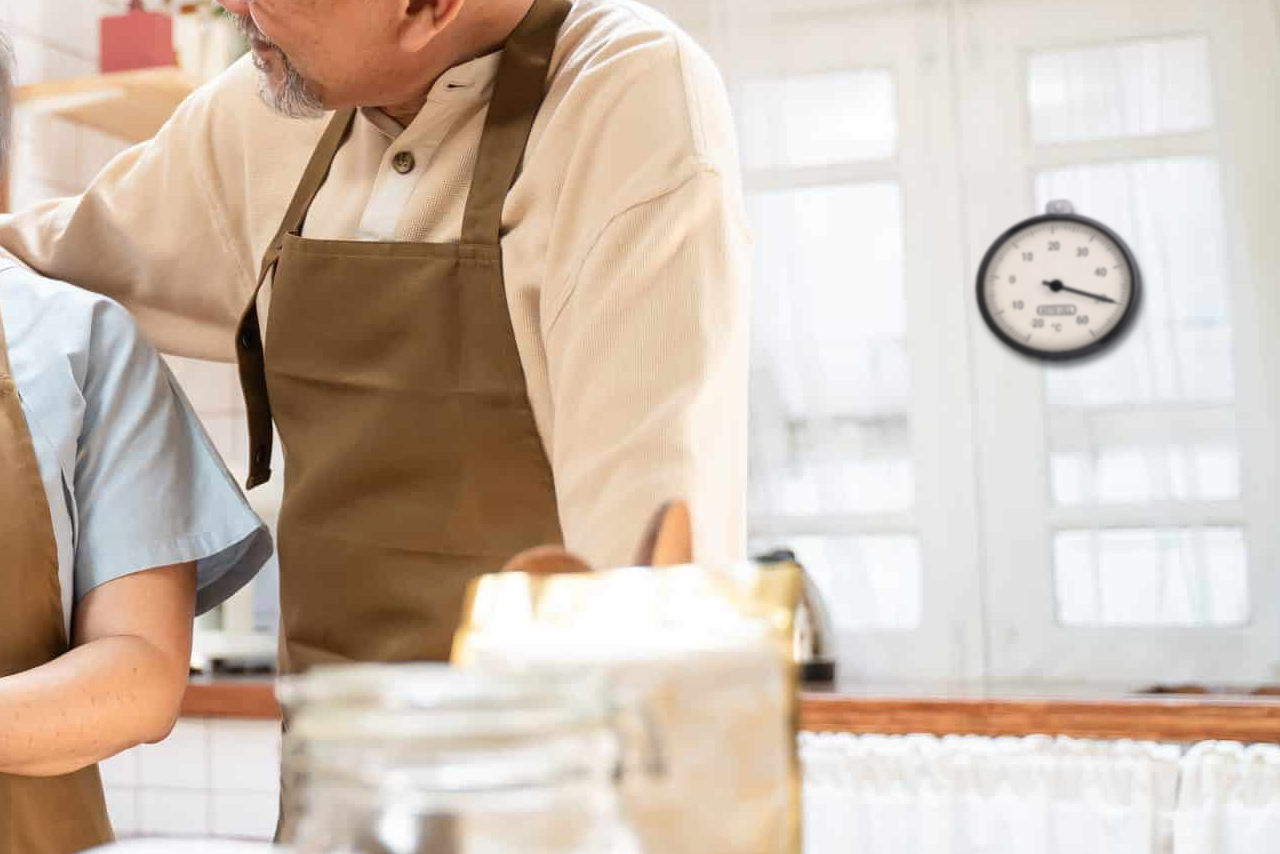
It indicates 50 °C
